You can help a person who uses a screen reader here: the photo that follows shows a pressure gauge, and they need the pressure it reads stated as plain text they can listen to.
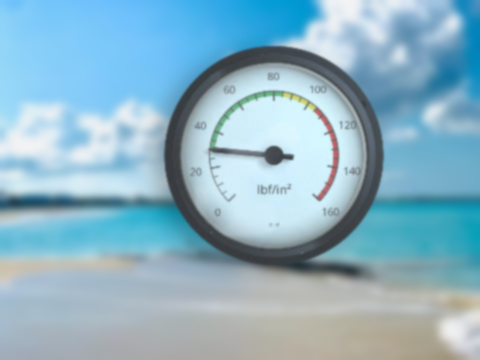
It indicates 30 psi
